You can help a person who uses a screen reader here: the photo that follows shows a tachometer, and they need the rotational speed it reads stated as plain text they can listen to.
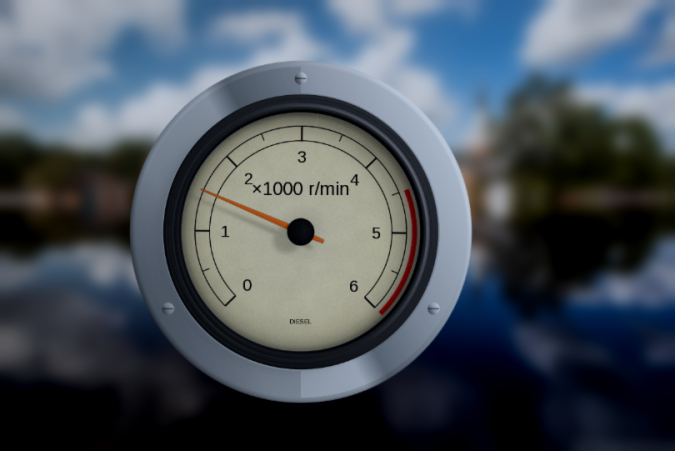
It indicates 1500 rpm
